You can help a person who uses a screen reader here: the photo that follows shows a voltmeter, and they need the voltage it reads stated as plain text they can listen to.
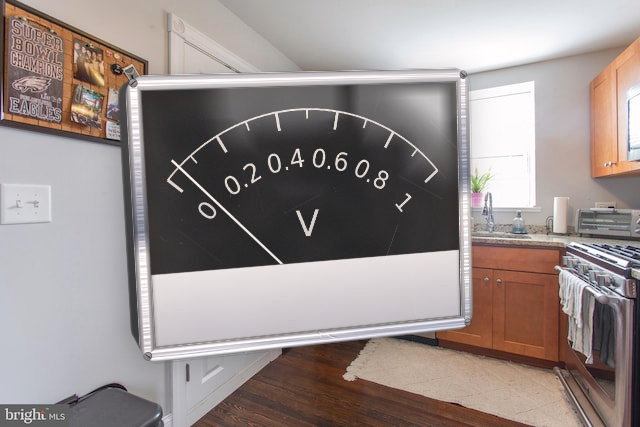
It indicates 0.05 V
